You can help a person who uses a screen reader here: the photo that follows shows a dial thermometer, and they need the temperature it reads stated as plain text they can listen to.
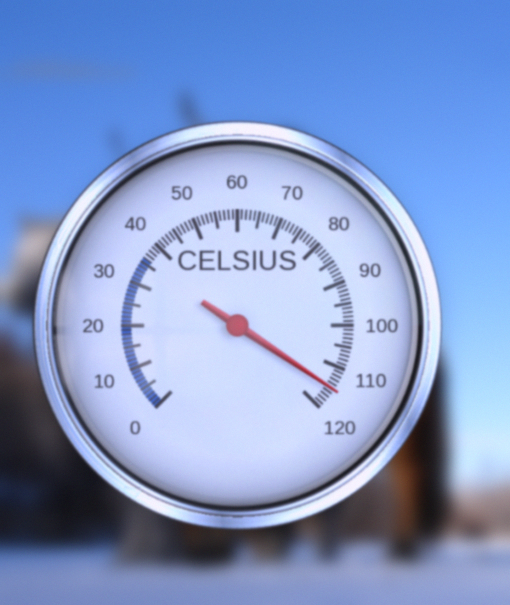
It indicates 115 °C
